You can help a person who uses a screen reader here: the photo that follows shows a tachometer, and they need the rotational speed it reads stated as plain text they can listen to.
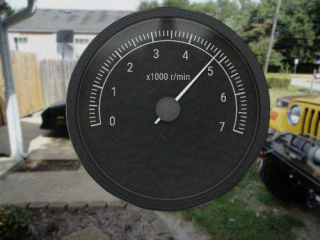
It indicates 4800 rpm
